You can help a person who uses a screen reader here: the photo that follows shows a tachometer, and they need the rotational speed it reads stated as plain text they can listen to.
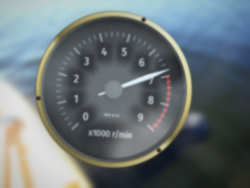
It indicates 6800 rpm
